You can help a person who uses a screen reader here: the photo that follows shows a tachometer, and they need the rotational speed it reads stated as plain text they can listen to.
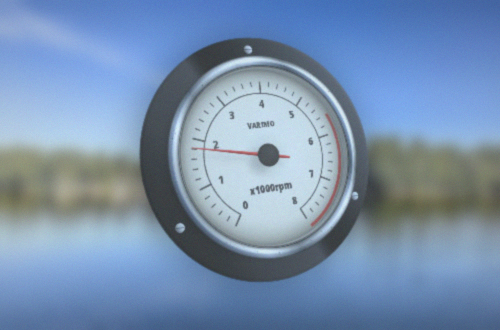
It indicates 1800 rpm
